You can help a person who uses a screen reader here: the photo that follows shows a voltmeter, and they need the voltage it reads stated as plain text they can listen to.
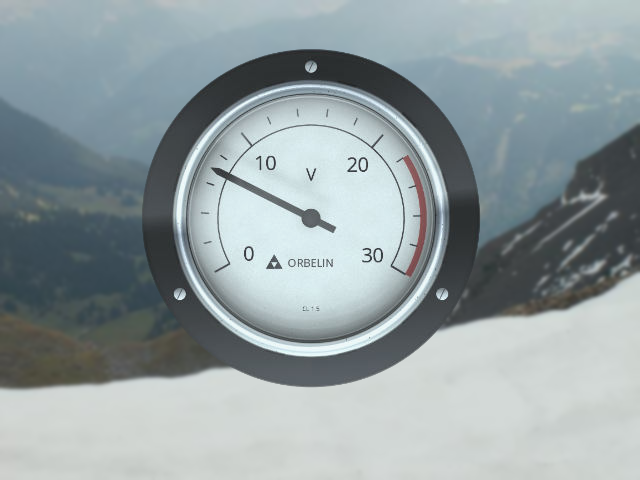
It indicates 7 V
